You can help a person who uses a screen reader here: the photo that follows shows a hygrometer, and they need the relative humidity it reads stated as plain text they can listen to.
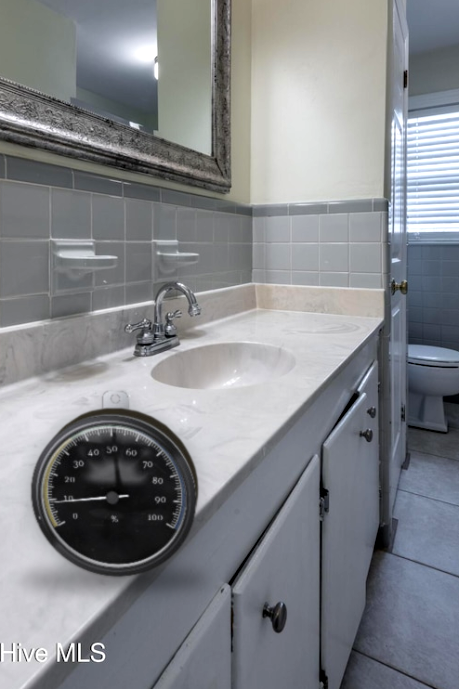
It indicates 10 %
